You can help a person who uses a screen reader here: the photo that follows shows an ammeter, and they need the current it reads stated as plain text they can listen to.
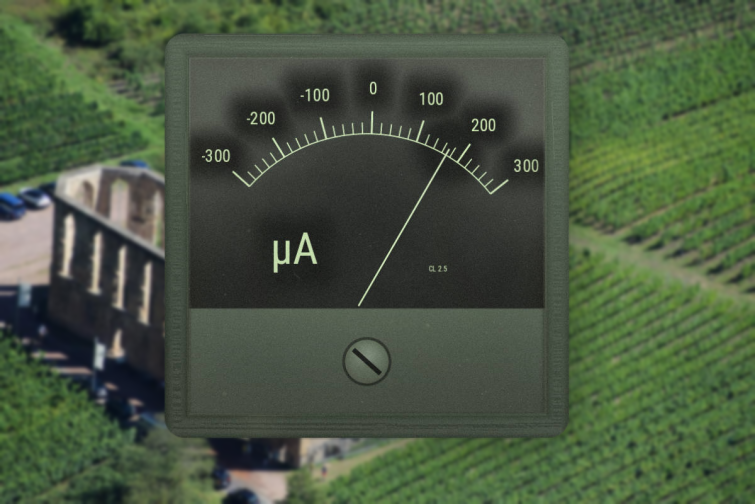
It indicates 170 µA
